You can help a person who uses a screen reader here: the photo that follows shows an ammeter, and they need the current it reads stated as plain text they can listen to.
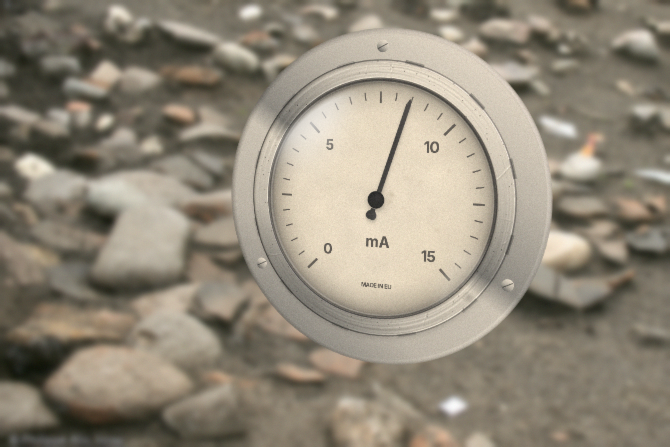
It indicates 8.5 mA
